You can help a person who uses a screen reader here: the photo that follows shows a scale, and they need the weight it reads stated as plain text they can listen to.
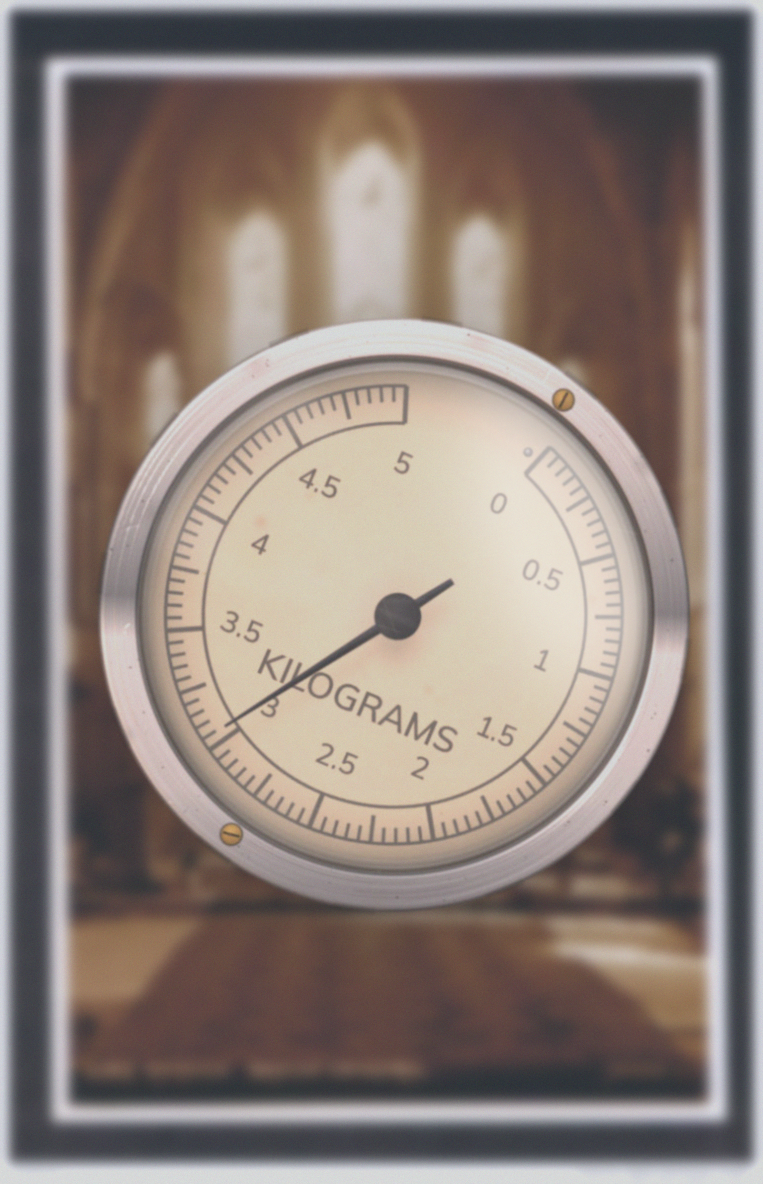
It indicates 3.05 kg
